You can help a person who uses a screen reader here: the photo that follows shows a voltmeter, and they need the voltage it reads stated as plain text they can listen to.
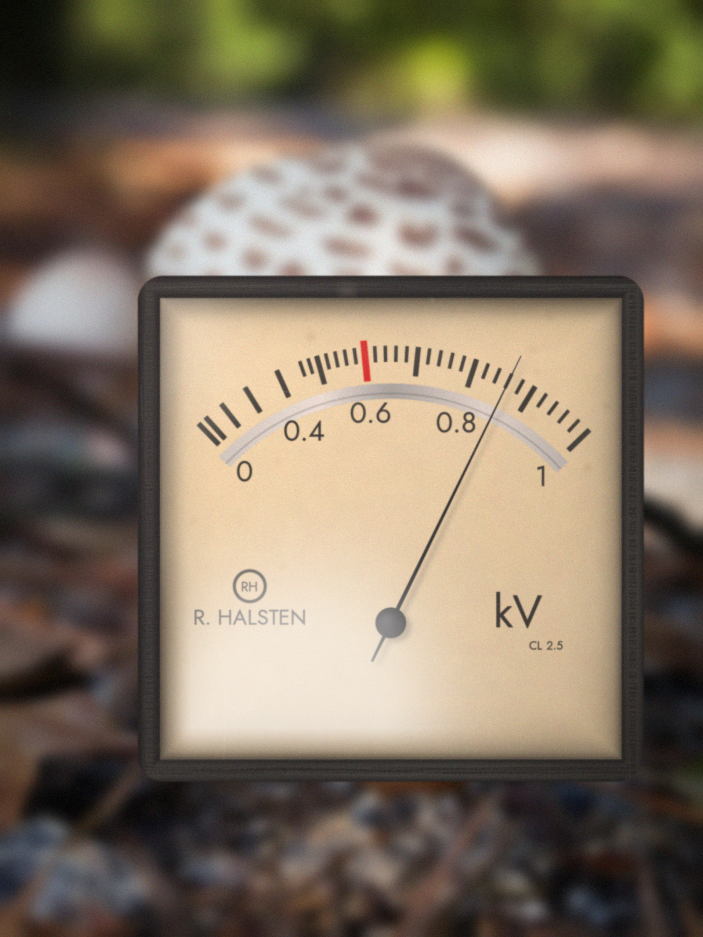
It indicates 0.86 kV
